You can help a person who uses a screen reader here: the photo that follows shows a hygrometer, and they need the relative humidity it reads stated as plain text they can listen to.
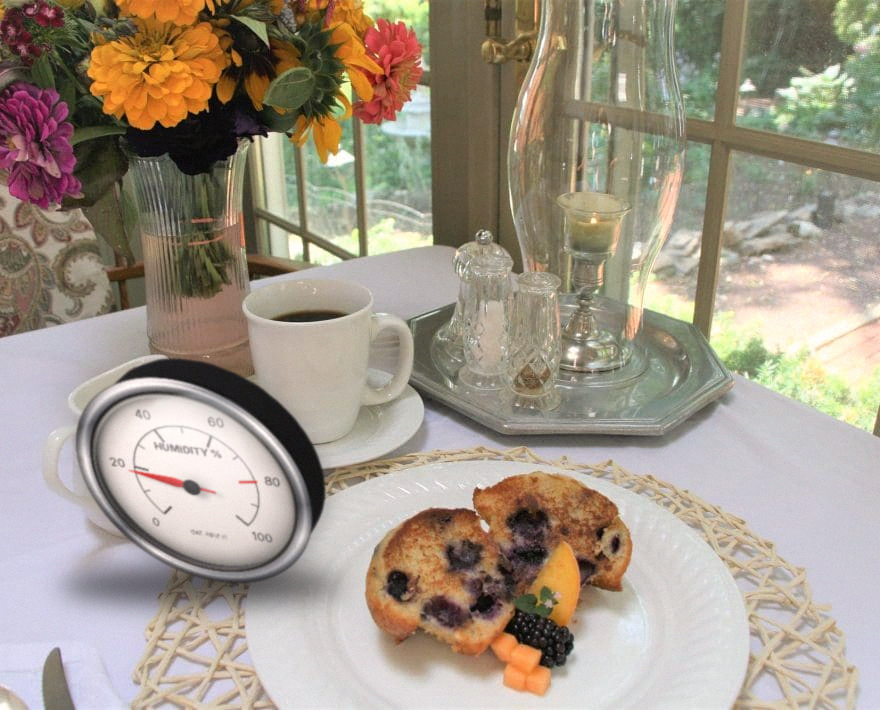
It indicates 20 %
